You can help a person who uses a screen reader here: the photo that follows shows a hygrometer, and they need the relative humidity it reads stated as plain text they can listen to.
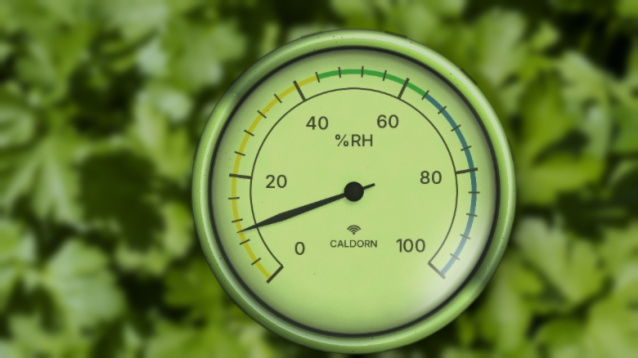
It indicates 10 %
